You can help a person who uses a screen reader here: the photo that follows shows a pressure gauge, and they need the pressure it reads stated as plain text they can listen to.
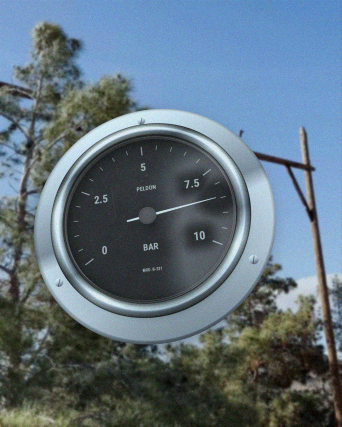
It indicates 8.5 bar
